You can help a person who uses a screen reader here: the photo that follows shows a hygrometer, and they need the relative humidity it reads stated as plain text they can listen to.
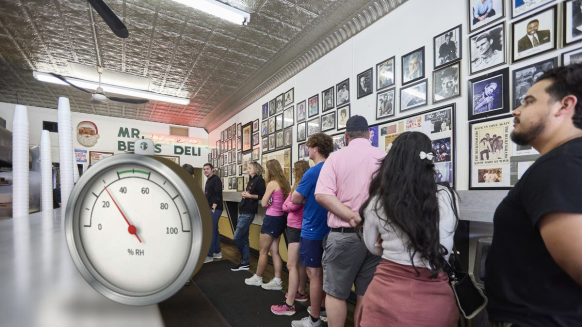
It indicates 30 %
